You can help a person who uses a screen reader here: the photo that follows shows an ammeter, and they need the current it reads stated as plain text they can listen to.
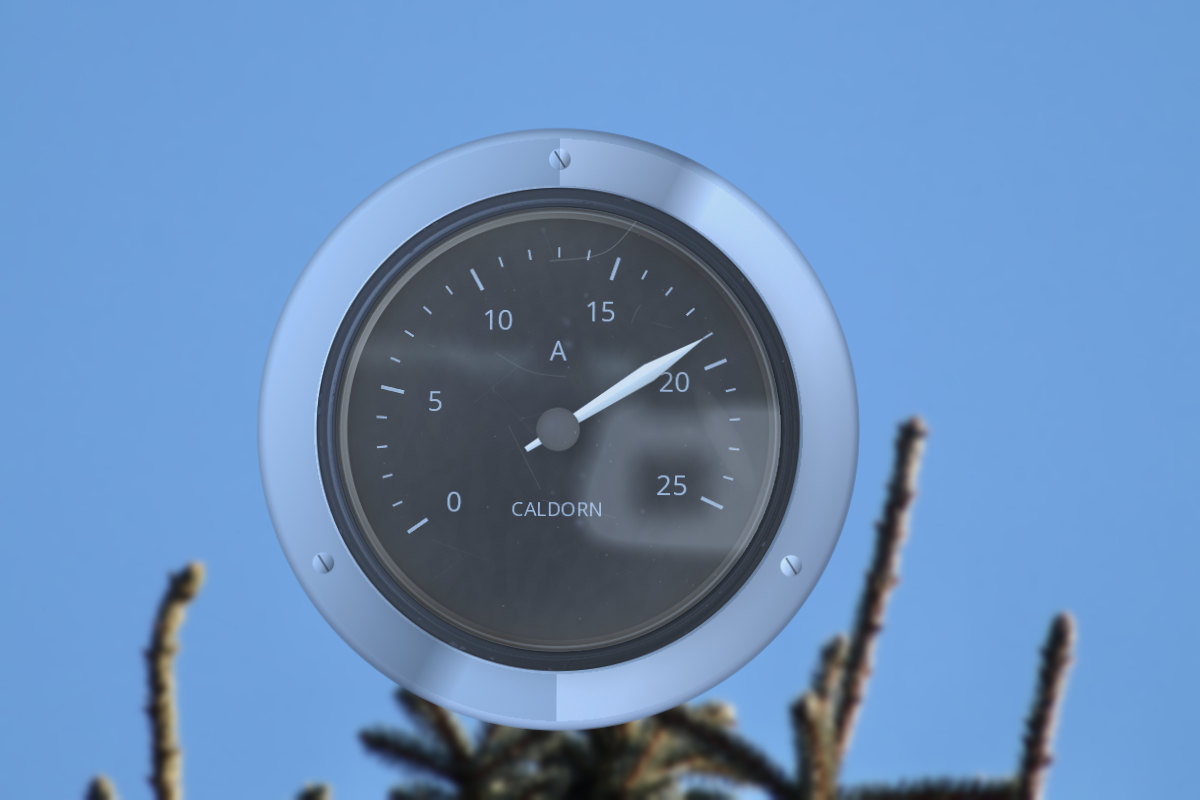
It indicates 19 A
